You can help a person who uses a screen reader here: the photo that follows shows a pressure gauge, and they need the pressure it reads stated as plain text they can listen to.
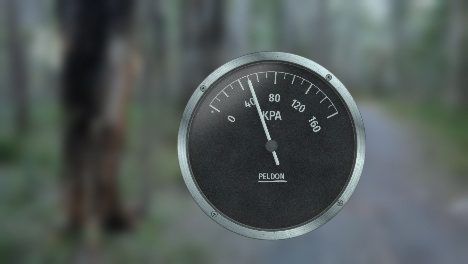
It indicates 50 kPa
